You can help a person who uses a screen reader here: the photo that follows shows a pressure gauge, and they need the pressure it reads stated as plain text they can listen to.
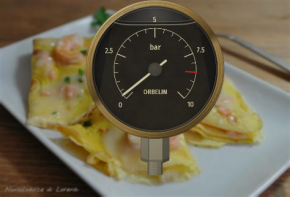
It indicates 0.25 bar
